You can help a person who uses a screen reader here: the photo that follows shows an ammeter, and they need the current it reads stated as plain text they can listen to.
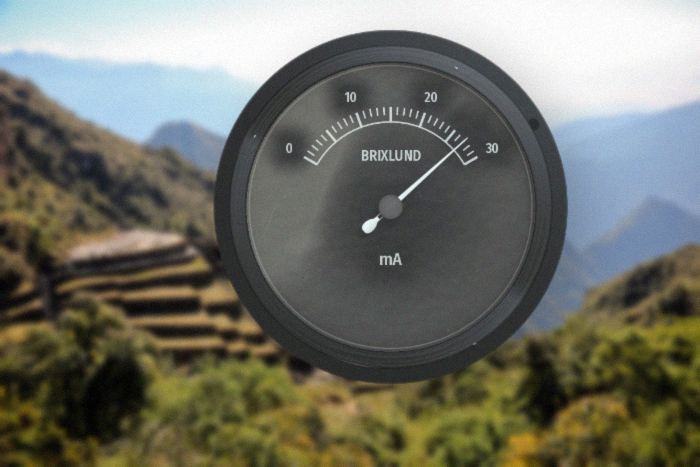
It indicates 27 mA
